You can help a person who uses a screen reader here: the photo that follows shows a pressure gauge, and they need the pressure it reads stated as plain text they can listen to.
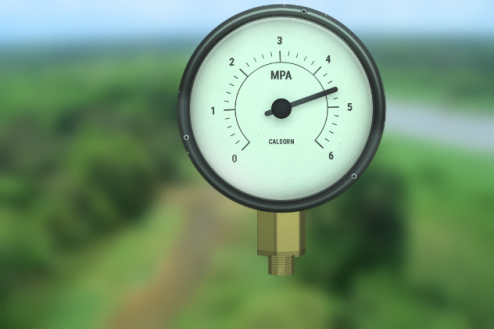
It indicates 4.6 MPa
